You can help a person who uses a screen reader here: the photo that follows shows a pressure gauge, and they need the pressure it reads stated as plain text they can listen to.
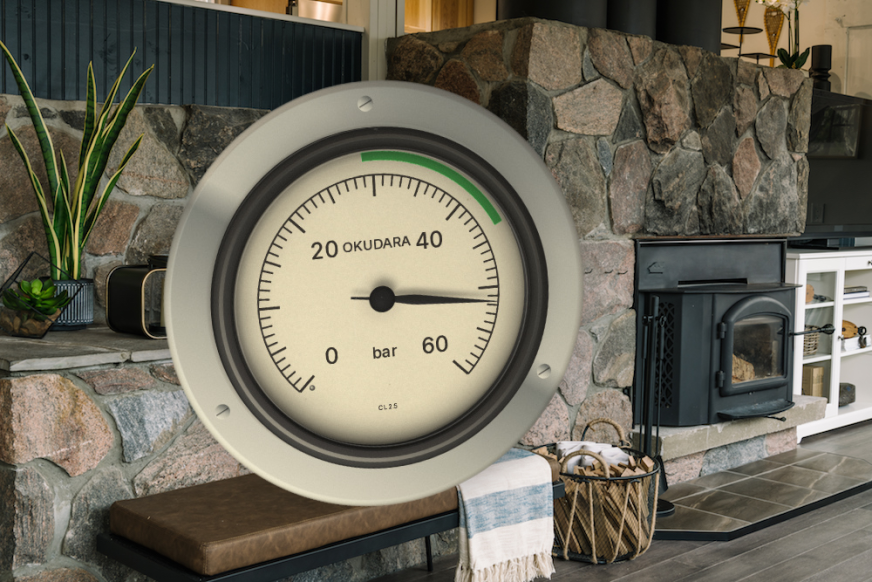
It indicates 51.5 bar
